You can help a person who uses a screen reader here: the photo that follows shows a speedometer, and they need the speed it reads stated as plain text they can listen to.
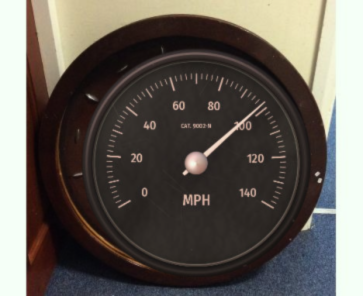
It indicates 98 mph
